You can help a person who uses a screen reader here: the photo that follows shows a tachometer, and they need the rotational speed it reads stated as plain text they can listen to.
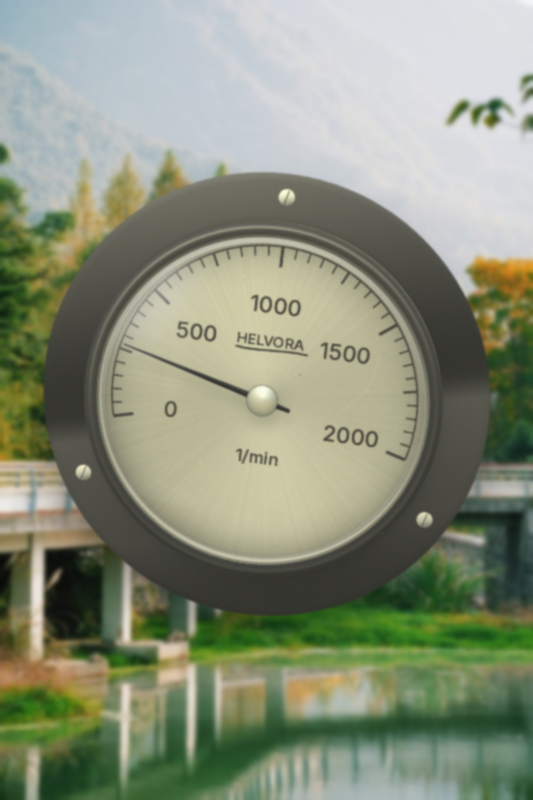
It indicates 275 rpm
